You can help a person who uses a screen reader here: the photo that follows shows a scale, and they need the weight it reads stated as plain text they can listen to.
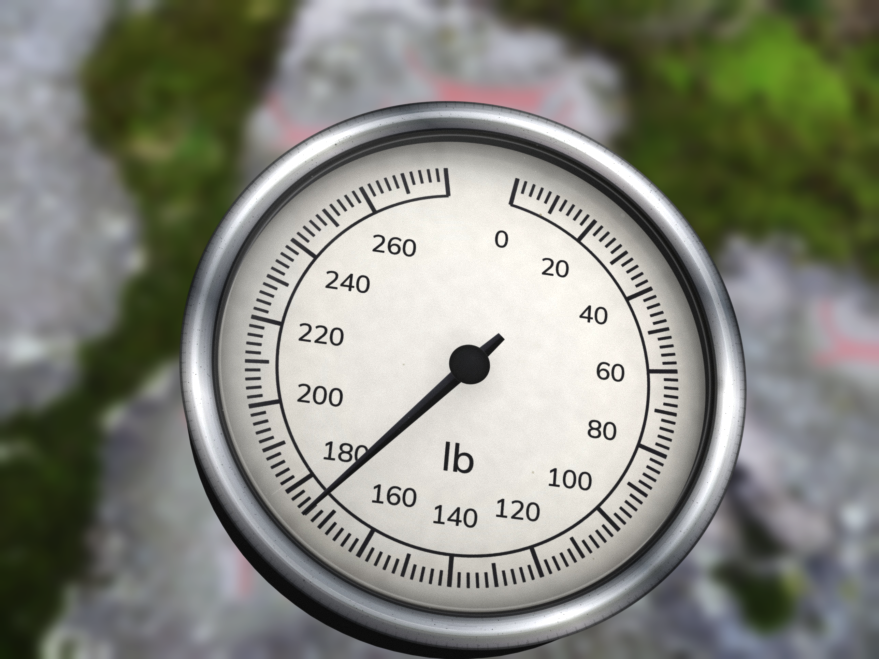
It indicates 174 lb
